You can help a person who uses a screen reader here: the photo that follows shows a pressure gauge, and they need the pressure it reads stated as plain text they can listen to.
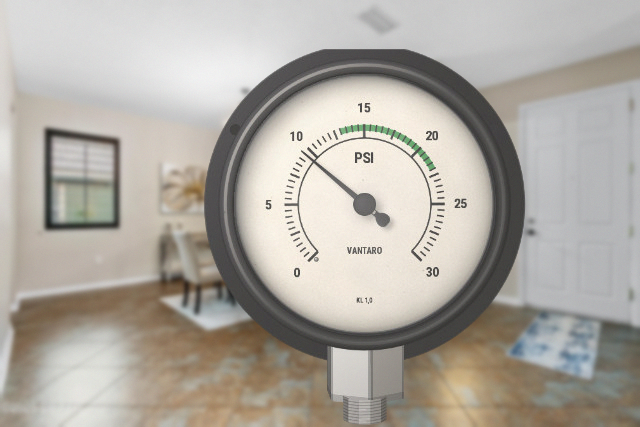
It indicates 9.5 psi
